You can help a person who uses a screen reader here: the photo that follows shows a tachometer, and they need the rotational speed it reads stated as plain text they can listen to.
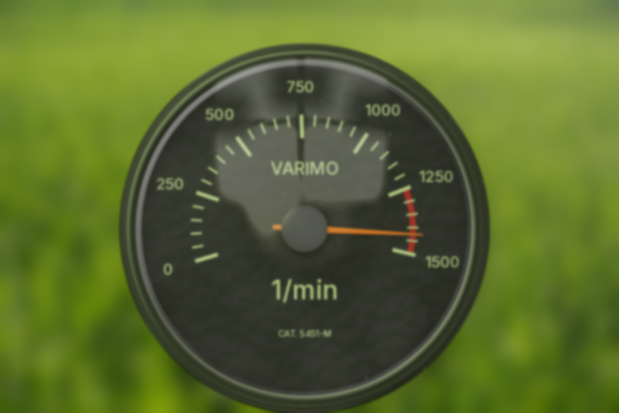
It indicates 1425 rpm
